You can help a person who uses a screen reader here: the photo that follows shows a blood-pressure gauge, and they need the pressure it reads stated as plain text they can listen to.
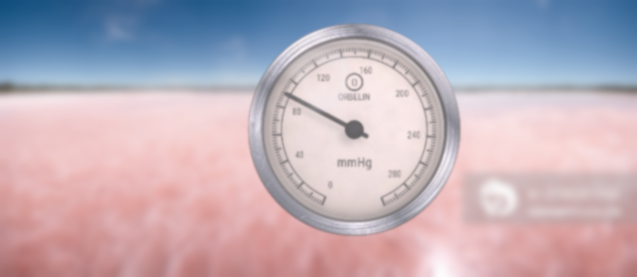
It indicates 90 mmHg
